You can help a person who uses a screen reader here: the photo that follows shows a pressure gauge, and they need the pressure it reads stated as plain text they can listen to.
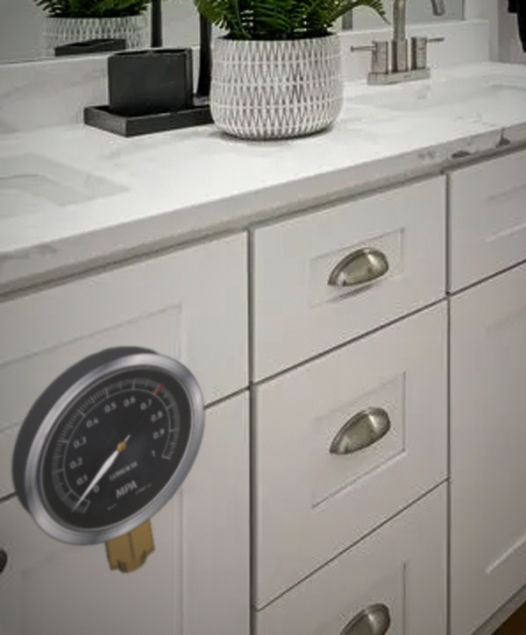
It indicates 0.05 MPa
